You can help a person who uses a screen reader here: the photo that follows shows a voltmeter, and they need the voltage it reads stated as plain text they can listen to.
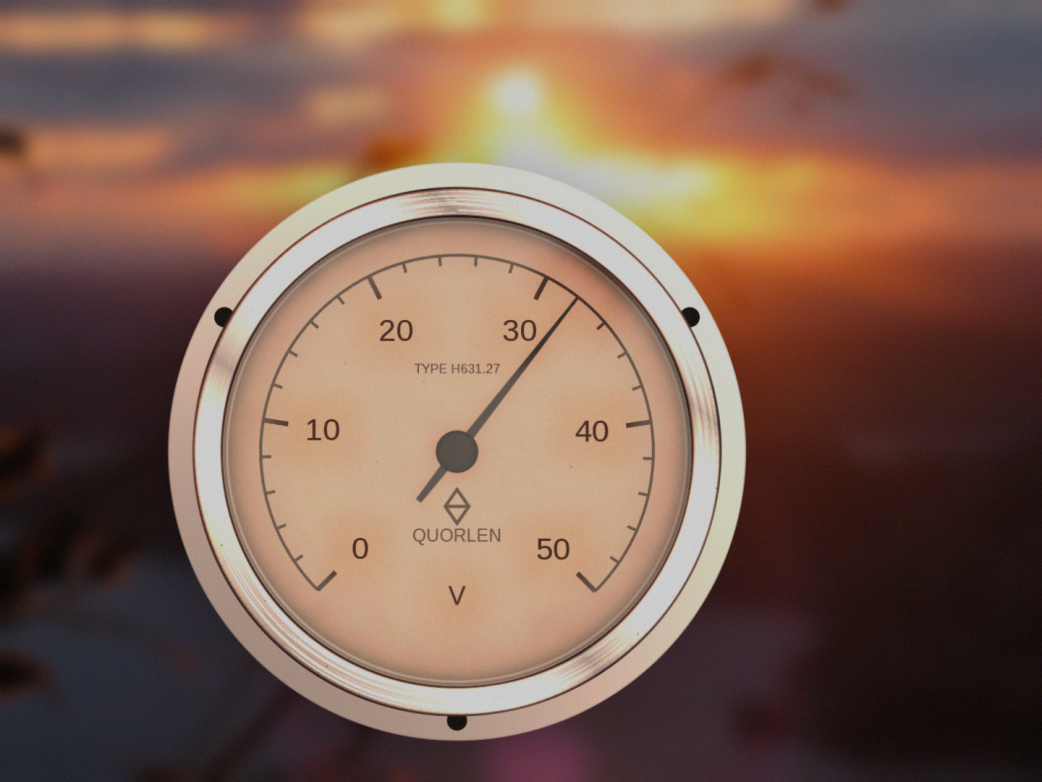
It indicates 32 V
